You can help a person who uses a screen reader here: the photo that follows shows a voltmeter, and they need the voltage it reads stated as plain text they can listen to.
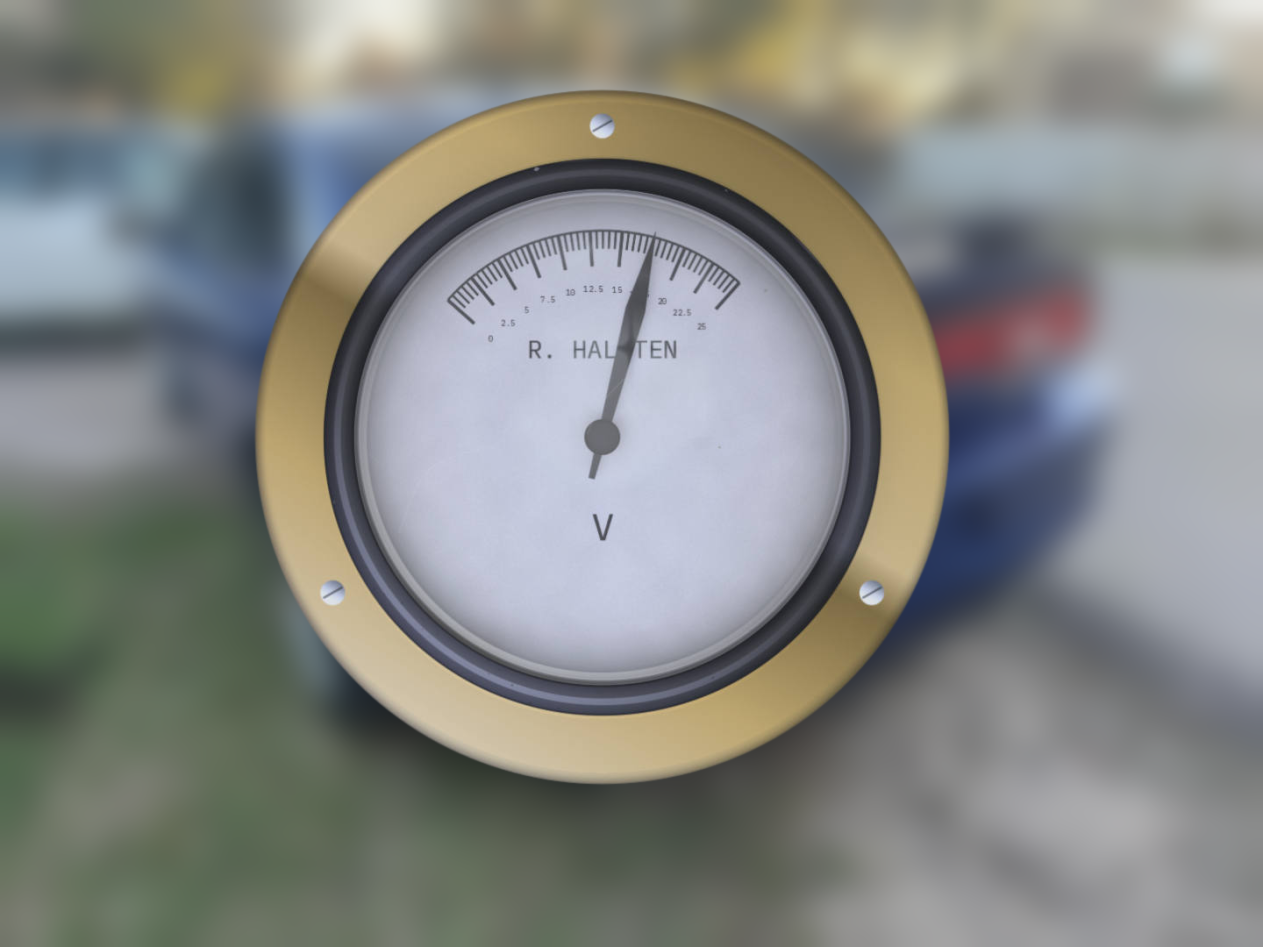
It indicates 17.5 V
